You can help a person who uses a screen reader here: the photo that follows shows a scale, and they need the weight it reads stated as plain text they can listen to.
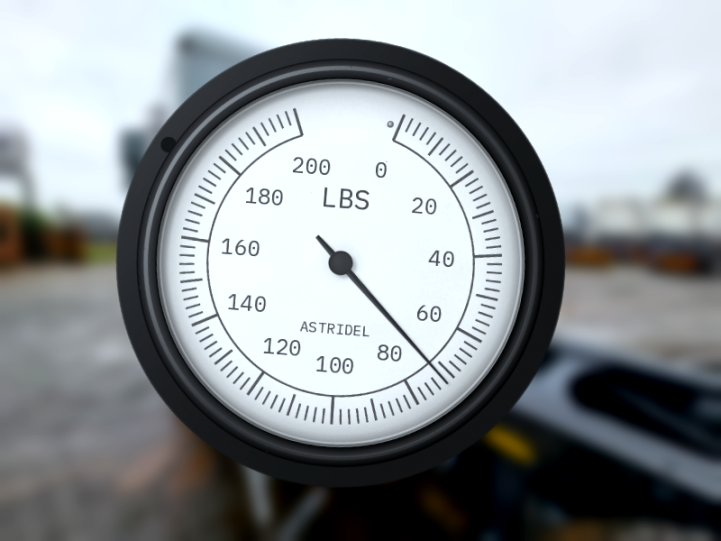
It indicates 72 lb
